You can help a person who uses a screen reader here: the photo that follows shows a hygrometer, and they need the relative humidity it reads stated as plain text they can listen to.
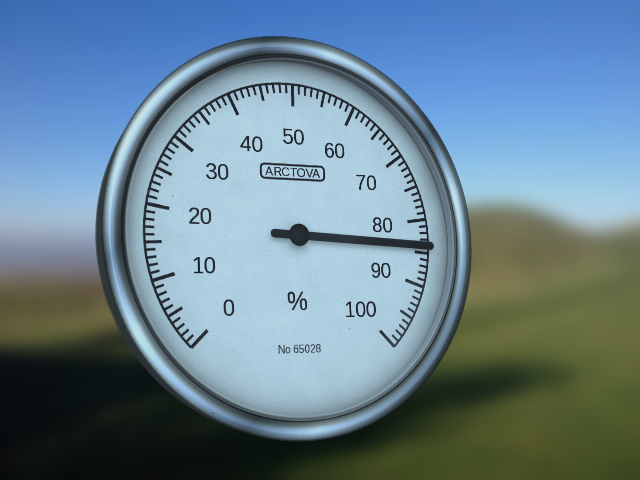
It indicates 84 %
